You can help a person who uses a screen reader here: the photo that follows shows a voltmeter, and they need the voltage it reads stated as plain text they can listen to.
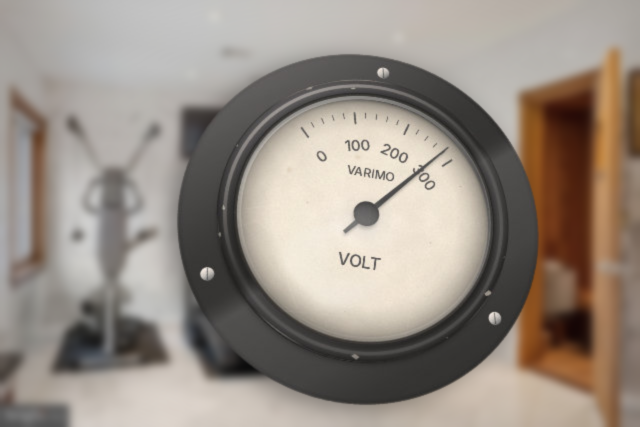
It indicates 280 V
